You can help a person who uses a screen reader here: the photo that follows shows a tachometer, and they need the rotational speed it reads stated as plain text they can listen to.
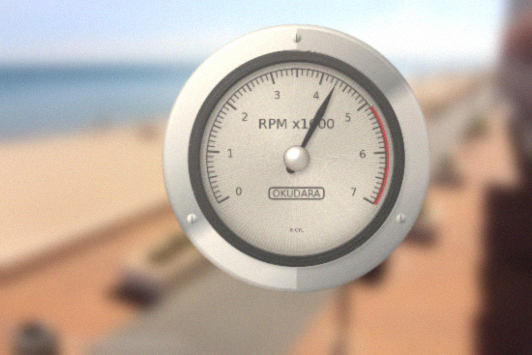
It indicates 4300 rpm
